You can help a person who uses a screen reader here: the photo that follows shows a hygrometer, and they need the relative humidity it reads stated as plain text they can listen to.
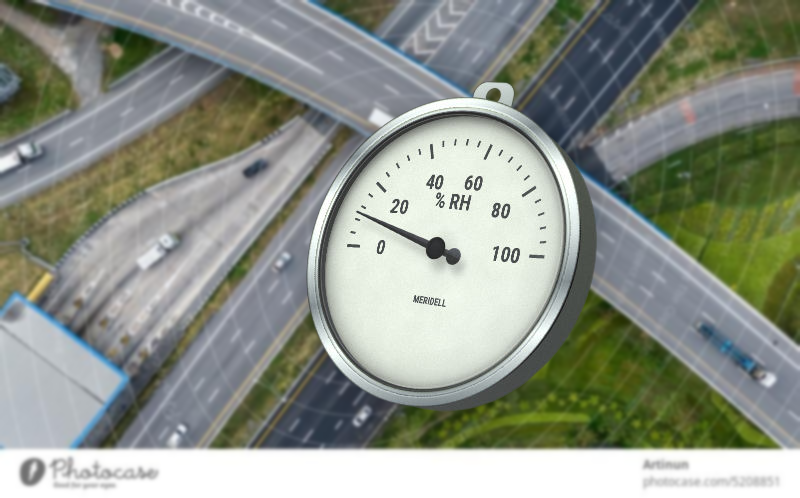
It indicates 10 %
